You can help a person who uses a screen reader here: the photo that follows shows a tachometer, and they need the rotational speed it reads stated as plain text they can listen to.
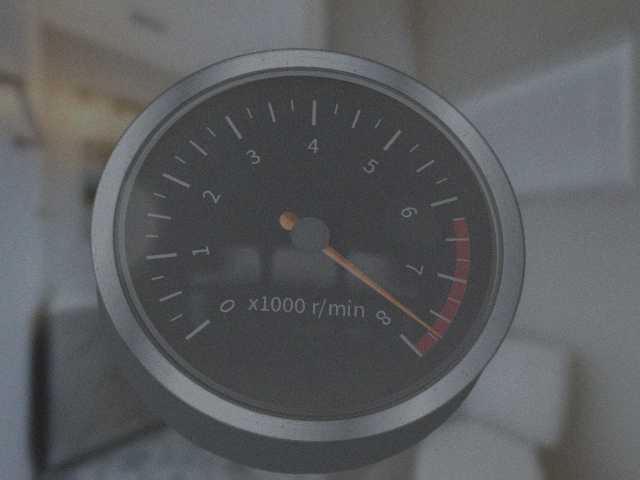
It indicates 7750 rpm
